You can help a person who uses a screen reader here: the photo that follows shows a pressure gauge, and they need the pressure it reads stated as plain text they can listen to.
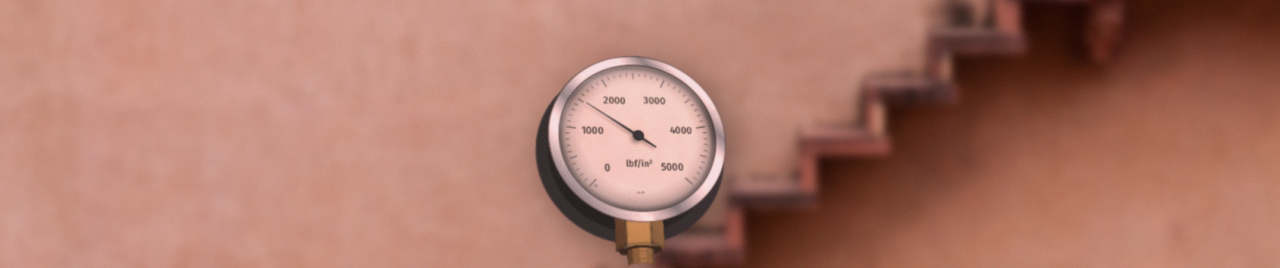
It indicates 1500 psi
